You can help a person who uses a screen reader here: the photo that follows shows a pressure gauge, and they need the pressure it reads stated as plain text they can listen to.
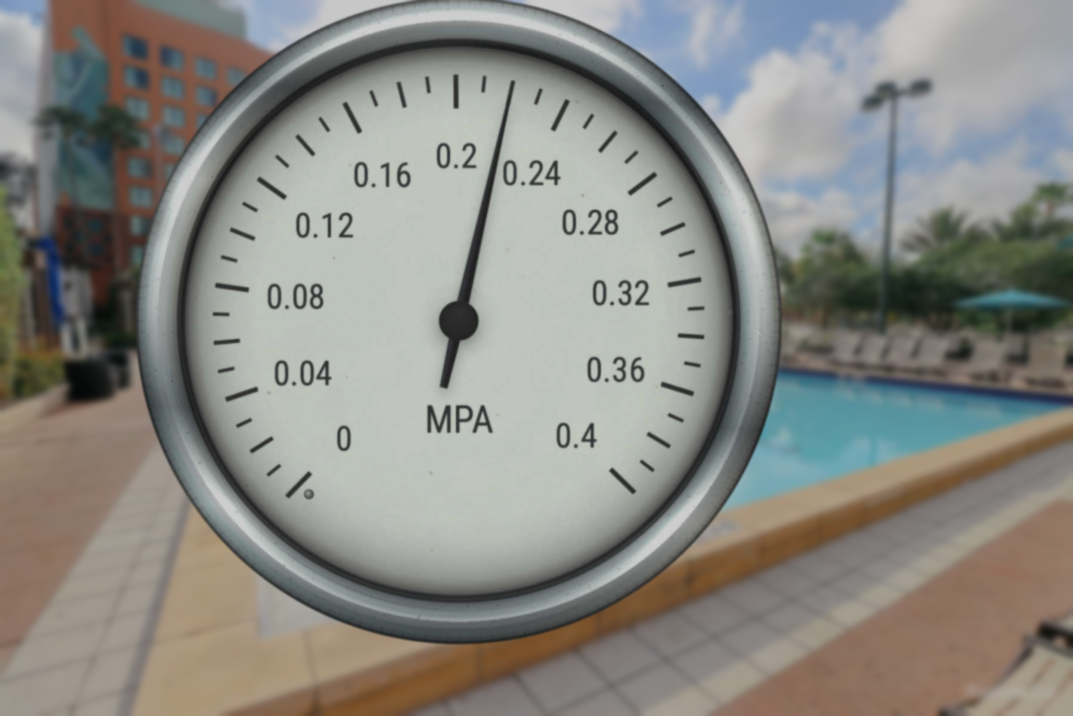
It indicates 0.22 MPa
